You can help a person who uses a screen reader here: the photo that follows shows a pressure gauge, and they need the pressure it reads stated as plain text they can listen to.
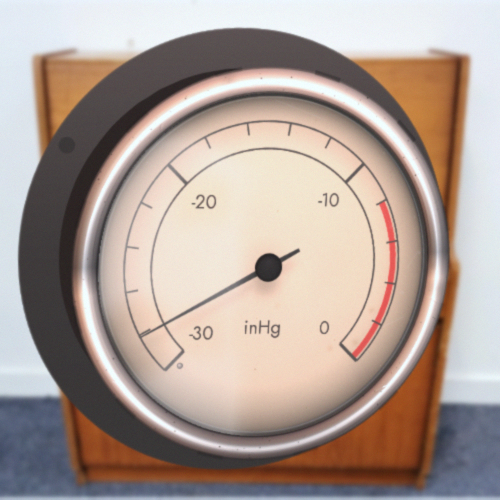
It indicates -28 inHg
